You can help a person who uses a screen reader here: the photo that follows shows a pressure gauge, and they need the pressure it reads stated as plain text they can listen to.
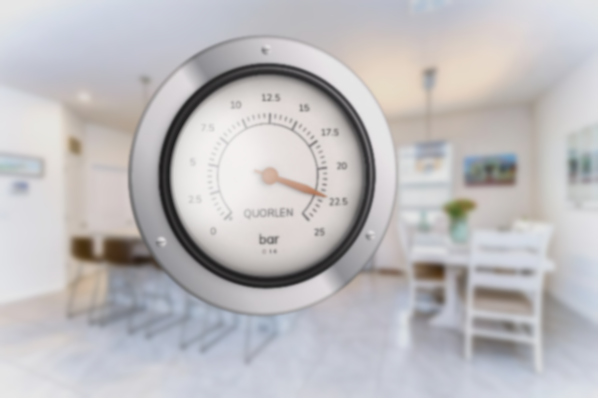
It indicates 22.5 bar
